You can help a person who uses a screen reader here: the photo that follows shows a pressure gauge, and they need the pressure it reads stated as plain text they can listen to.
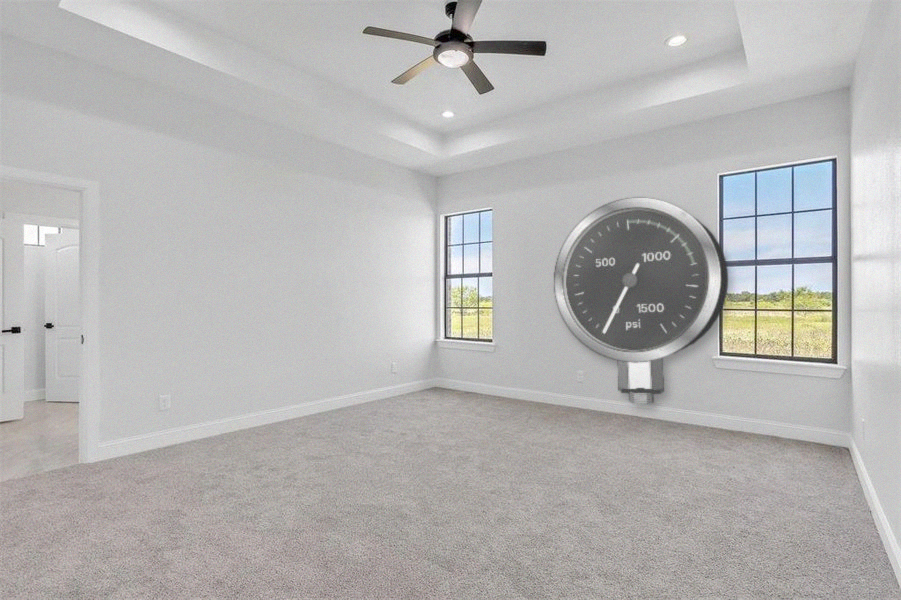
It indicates 0 psi
